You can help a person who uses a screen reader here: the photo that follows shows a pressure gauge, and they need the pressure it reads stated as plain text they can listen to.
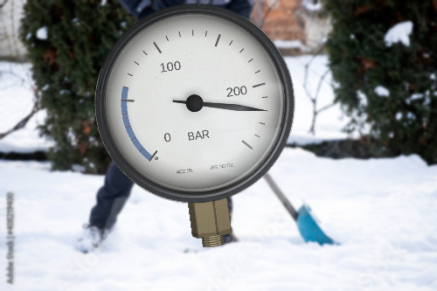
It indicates 220 bar
